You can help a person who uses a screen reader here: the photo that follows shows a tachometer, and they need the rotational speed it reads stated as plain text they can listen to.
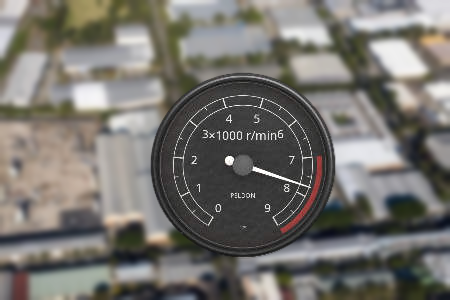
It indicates 7750 rpm
